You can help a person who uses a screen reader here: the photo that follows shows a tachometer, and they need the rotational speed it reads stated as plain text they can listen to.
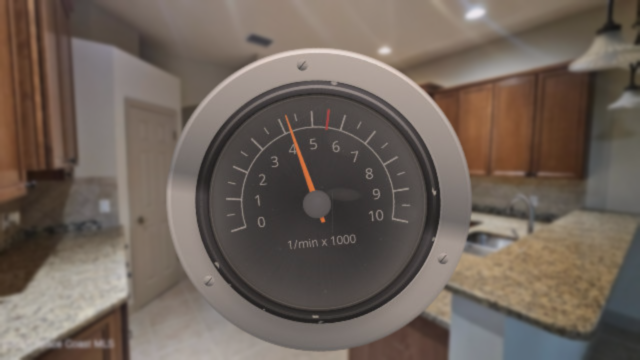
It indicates 4250 rpm
